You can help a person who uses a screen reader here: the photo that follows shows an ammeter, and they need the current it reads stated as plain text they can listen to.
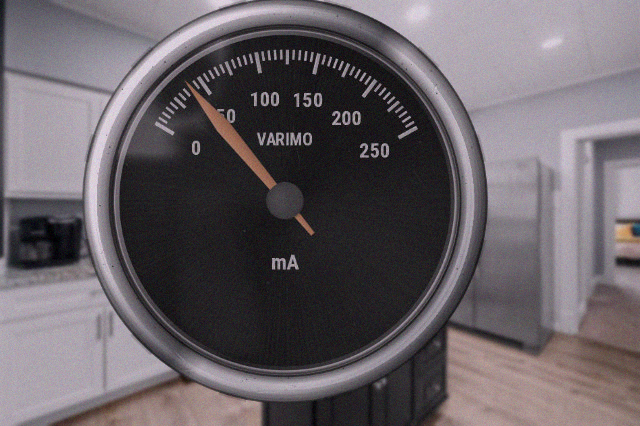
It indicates 40 mA
